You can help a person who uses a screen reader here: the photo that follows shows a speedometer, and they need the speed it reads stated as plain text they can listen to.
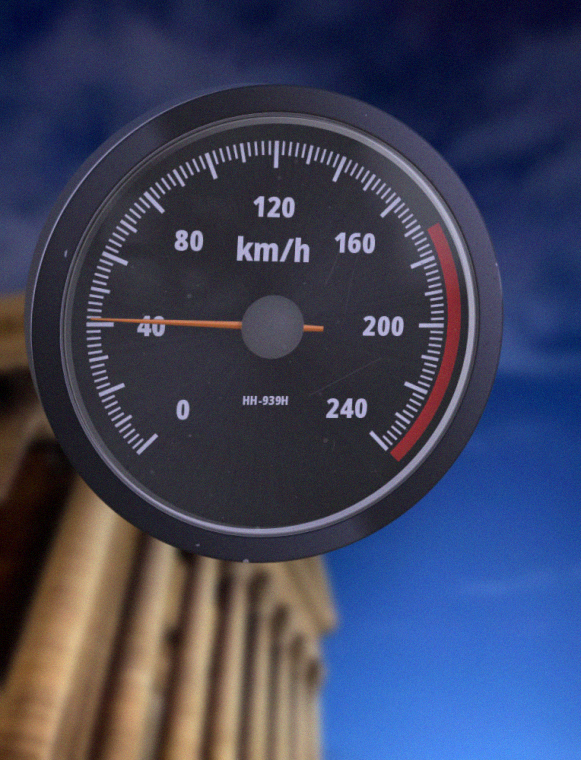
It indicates 42 km/h
